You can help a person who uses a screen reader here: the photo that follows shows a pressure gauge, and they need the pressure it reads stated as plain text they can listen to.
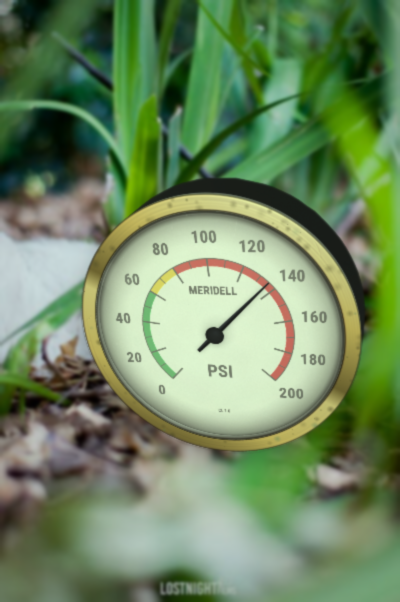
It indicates 135 psi
